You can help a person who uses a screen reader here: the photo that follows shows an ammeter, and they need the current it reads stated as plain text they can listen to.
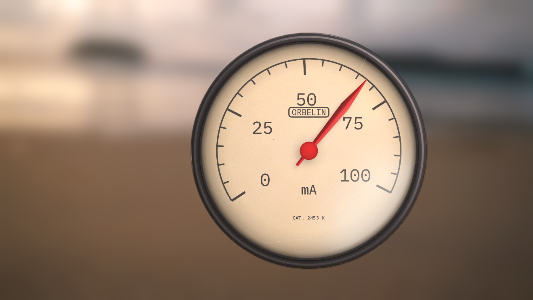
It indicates 67.5 mA
